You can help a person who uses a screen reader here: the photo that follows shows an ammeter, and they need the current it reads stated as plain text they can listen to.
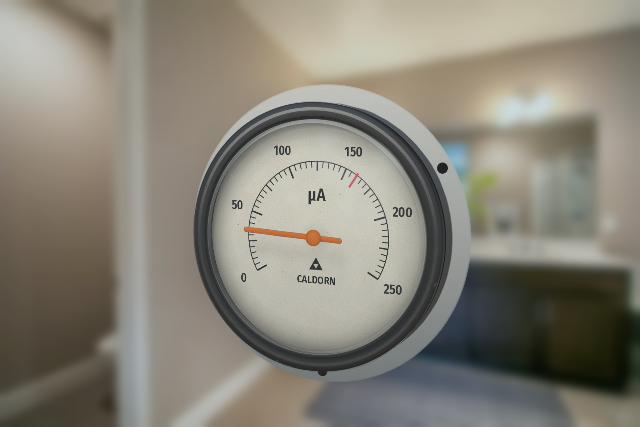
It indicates 35 µA
